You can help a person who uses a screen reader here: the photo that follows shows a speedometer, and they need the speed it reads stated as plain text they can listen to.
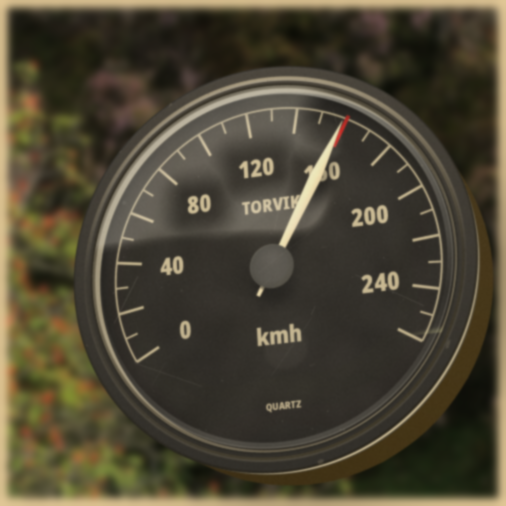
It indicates 160 km/h
